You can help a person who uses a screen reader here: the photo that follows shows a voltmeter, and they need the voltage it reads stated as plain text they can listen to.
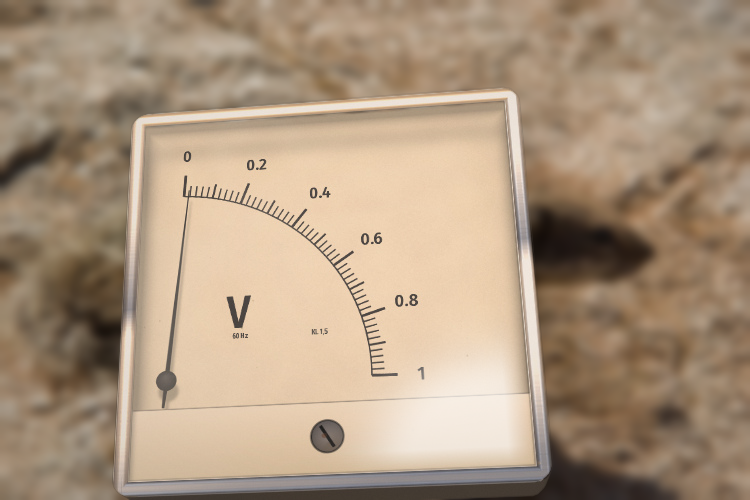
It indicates 0.02 V
